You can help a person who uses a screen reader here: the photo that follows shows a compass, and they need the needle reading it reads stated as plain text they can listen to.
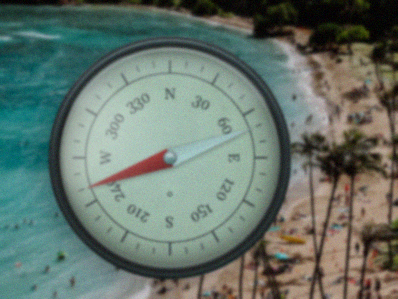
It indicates 250 °
